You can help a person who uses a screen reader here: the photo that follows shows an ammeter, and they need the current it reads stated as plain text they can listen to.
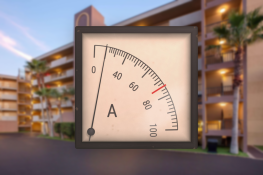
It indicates 20 A
